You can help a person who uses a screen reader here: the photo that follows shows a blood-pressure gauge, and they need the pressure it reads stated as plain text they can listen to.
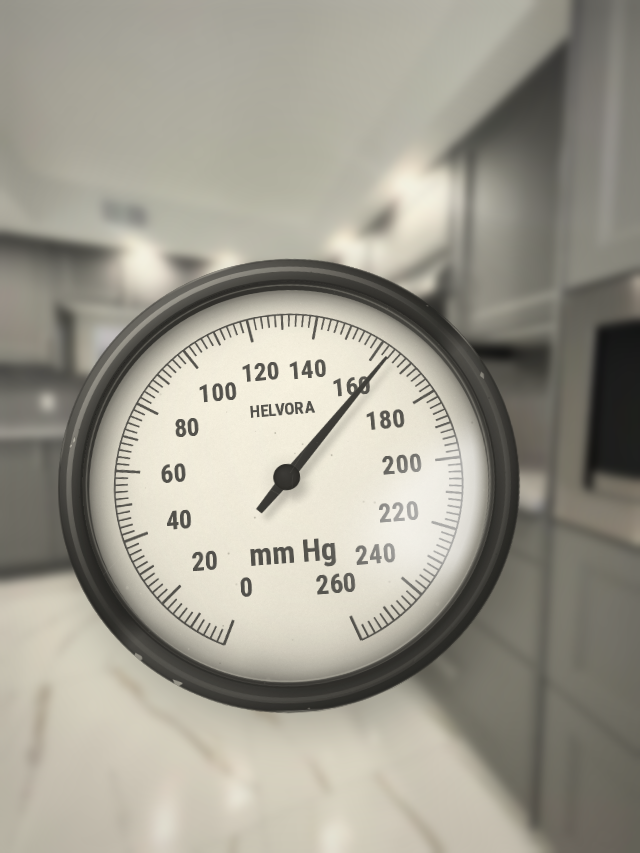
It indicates 164 mmHg
